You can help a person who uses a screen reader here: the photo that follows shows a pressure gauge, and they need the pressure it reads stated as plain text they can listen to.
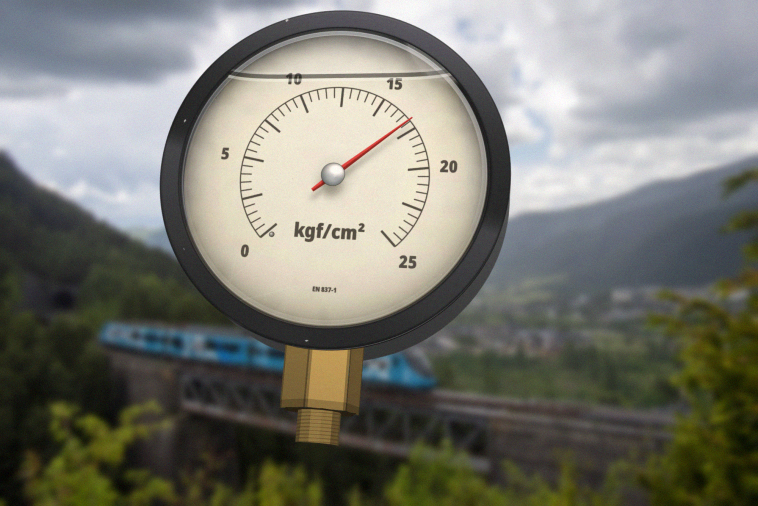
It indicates 17 kg/cm²
